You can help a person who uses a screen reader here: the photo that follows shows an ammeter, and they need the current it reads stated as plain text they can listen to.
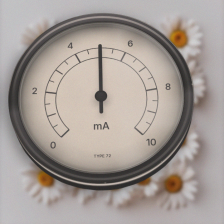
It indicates 5 mA
